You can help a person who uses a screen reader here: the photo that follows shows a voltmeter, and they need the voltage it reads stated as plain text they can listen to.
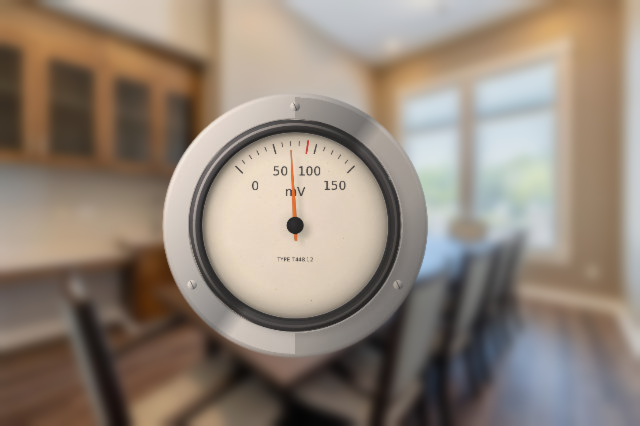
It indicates 70 mV
